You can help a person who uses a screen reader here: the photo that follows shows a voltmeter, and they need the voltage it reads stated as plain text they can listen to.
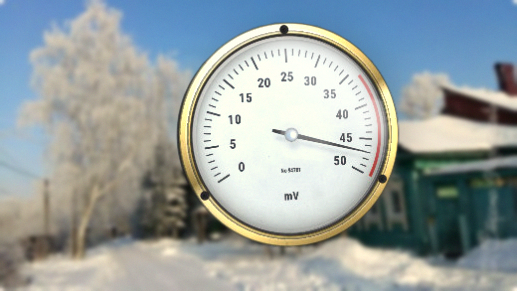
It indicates 47 mV
